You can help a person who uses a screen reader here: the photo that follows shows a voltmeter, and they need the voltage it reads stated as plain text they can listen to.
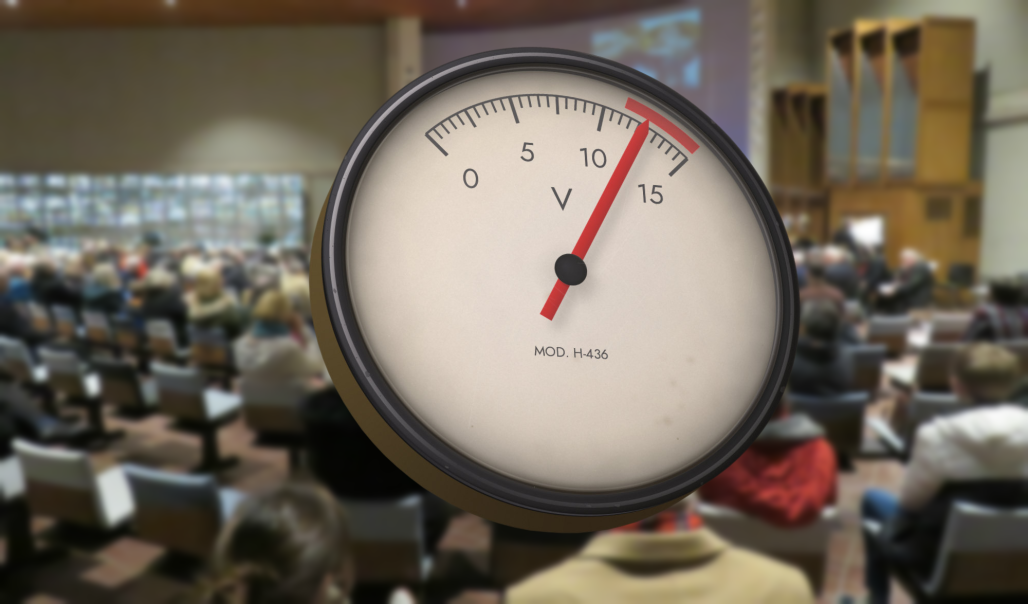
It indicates 12.25 V
